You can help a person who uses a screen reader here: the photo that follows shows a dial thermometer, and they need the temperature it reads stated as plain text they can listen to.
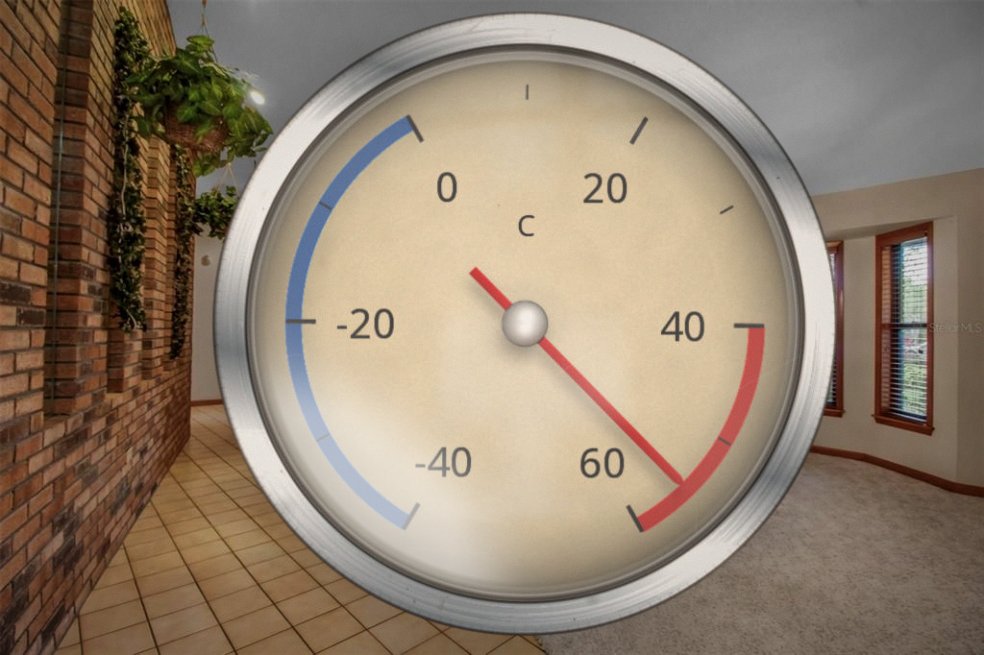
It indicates 55 °C
